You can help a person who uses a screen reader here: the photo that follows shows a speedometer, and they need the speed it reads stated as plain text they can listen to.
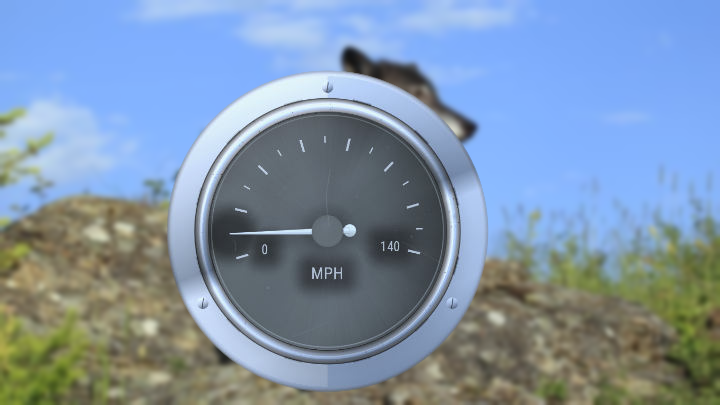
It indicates 10 mph
